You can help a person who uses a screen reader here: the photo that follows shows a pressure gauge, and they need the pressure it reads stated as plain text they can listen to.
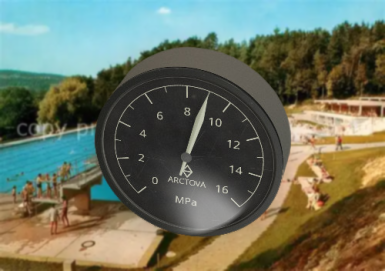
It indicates 9 MPa
